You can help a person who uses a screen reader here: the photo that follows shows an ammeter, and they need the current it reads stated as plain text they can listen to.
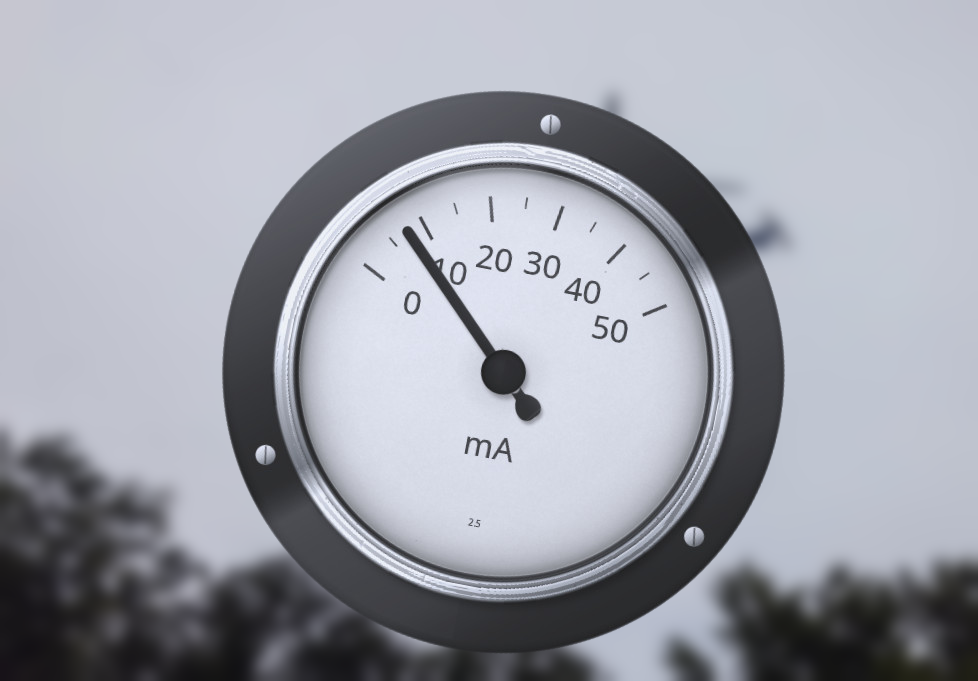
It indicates 7.5 mA
